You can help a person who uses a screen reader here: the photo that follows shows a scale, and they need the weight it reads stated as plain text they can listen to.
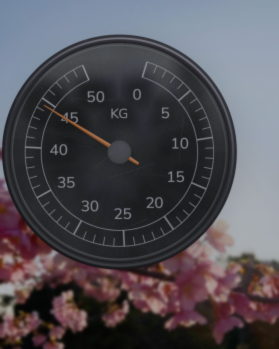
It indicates 44.5 kg
